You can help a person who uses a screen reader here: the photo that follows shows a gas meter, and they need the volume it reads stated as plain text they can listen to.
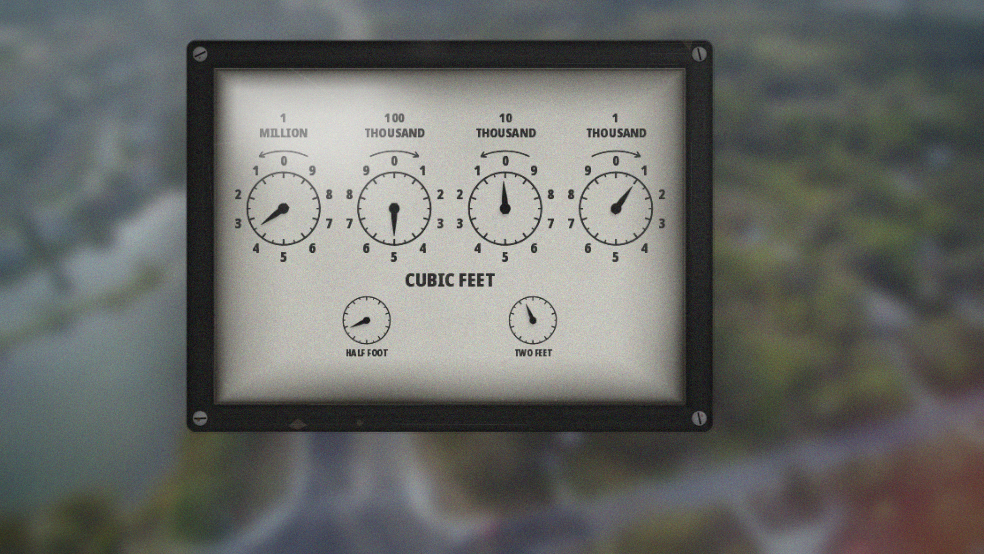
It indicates 350100 ft³
